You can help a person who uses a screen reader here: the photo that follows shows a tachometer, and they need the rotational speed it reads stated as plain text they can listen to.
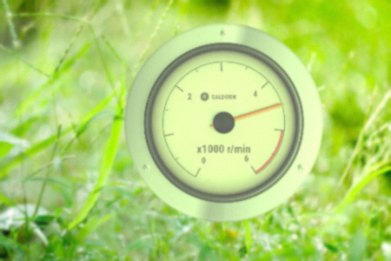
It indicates 4500 rpm
